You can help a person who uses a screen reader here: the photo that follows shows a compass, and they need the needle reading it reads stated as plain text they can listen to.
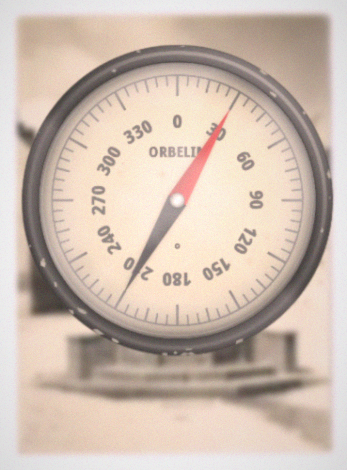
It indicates 30 °
